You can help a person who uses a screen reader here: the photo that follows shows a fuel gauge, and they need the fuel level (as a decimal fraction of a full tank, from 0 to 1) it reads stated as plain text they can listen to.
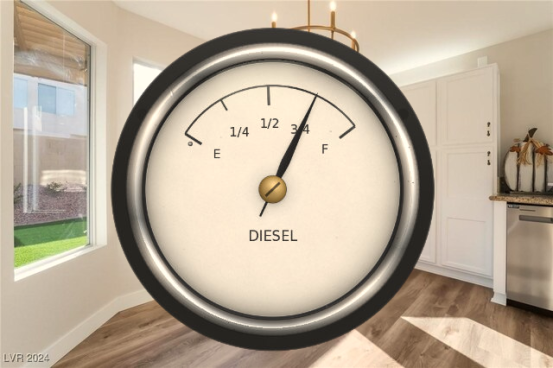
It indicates 0.75
